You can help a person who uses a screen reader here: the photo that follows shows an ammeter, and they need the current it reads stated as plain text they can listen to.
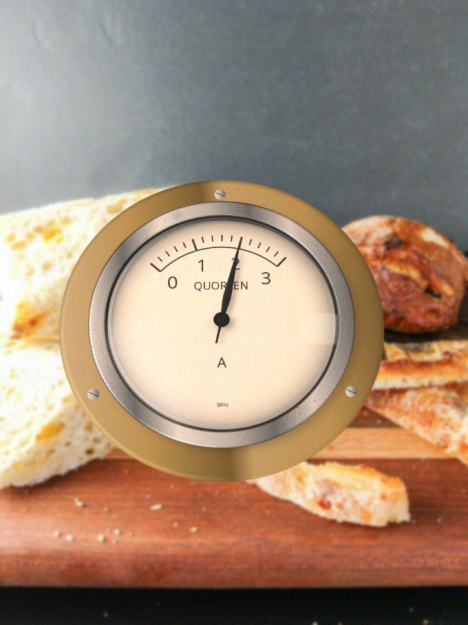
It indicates 2 A
